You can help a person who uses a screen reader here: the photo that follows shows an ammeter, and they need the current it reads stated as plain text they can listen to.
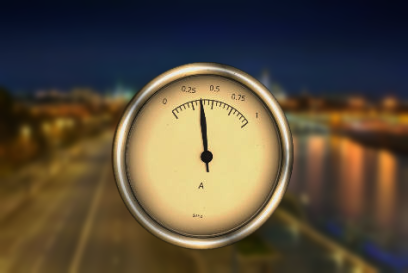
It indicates 0.35 A
